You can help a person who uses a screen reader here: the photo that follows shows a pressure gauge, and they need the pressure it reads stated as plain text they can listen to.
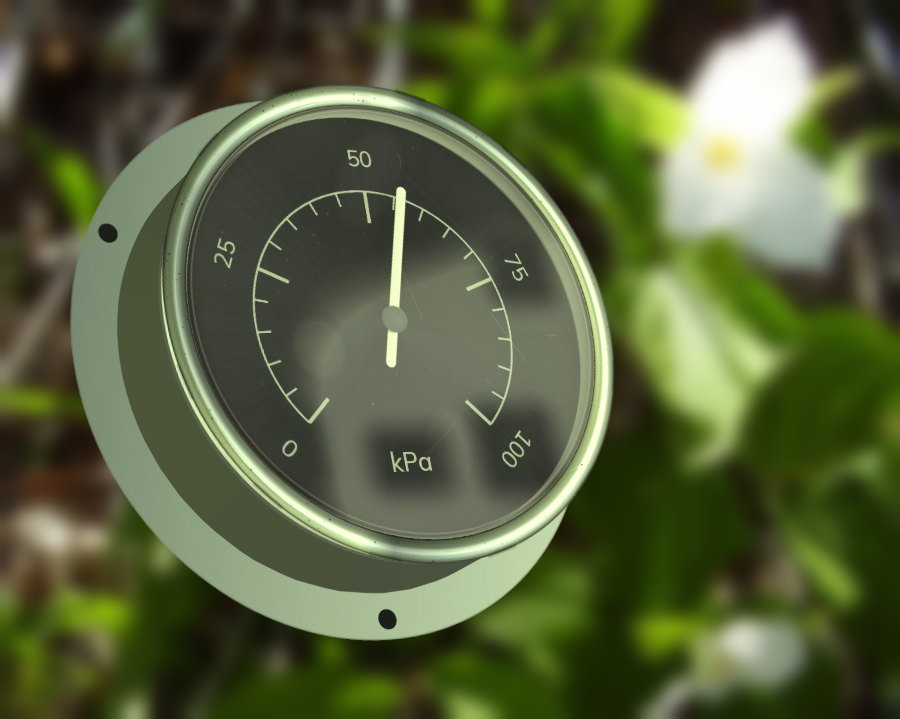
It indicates 55 kPa
